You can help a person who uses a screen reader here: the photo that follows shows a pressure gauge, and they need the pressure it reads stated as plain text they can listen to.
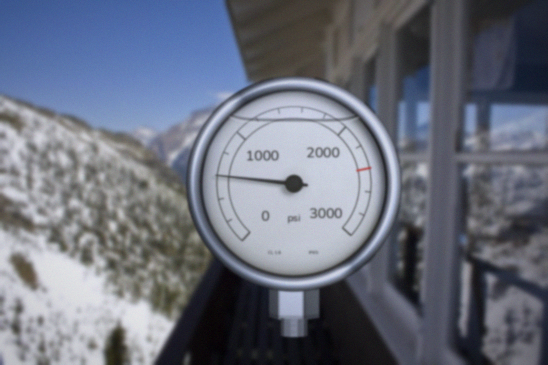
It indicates 600 psi
